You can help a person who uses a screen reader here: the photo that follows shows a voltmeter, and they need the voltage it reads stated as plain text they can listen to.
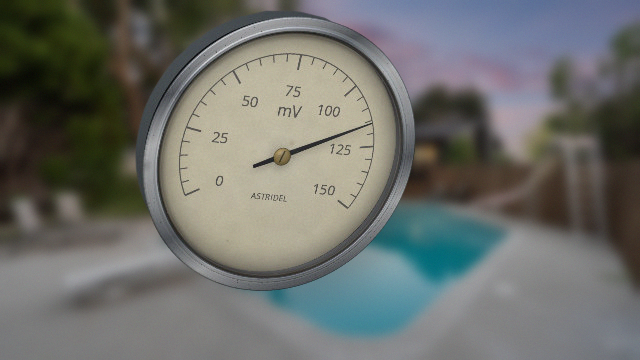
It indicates 115 mV
